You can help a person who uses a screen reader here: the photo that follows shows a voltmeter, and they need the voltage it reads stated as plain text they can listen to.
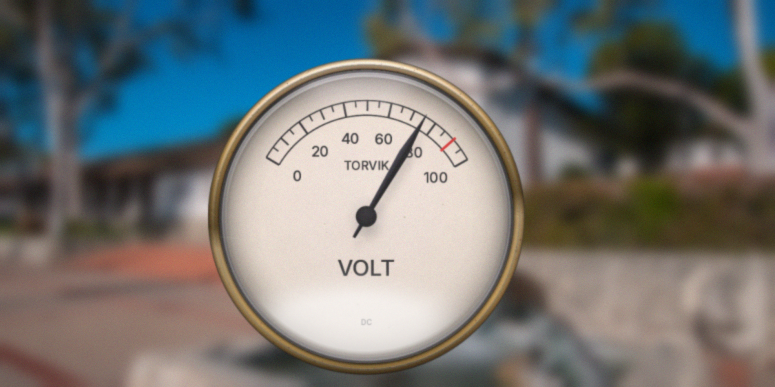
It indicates 75 V
